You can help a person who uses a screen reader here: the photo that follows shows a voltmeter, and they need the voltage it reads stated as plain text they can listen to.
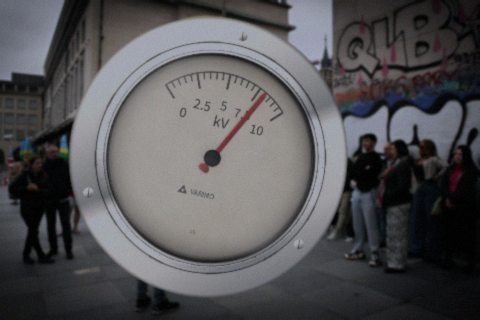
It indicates 8 kV
